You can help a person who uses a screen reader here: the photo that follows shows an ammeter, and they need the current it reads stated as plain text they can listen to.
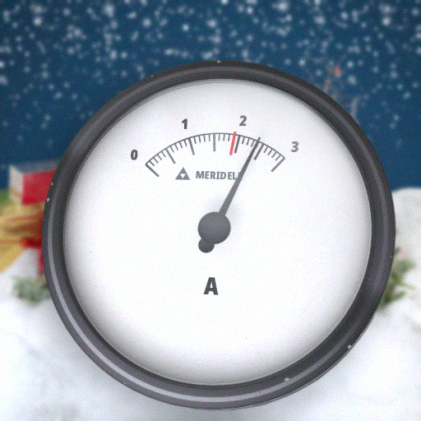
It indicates 2.4 A
